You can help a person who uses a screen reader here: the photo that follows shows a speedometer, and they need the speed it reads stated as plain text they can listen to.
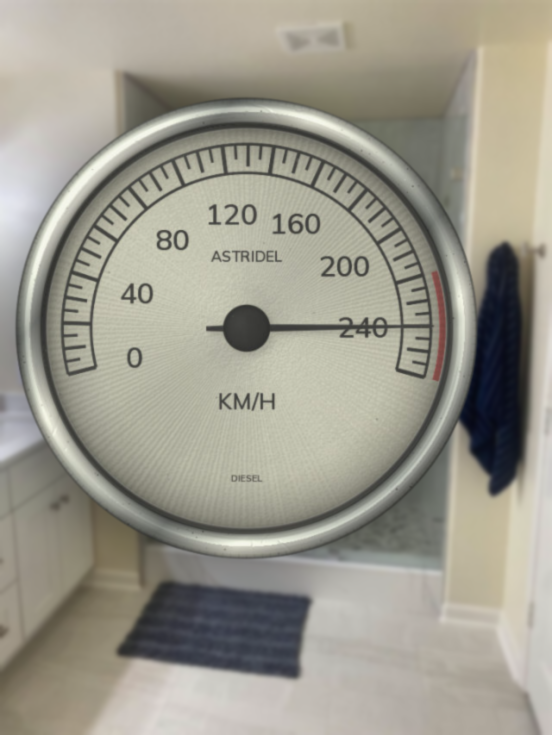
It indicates 240 km/h
